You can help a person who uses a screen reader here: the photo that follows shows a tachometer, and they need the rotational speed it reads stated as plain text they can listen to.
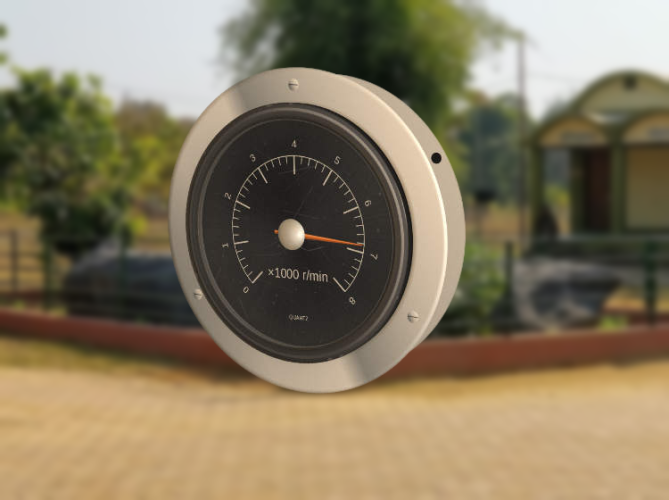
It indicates 6800 rpm
